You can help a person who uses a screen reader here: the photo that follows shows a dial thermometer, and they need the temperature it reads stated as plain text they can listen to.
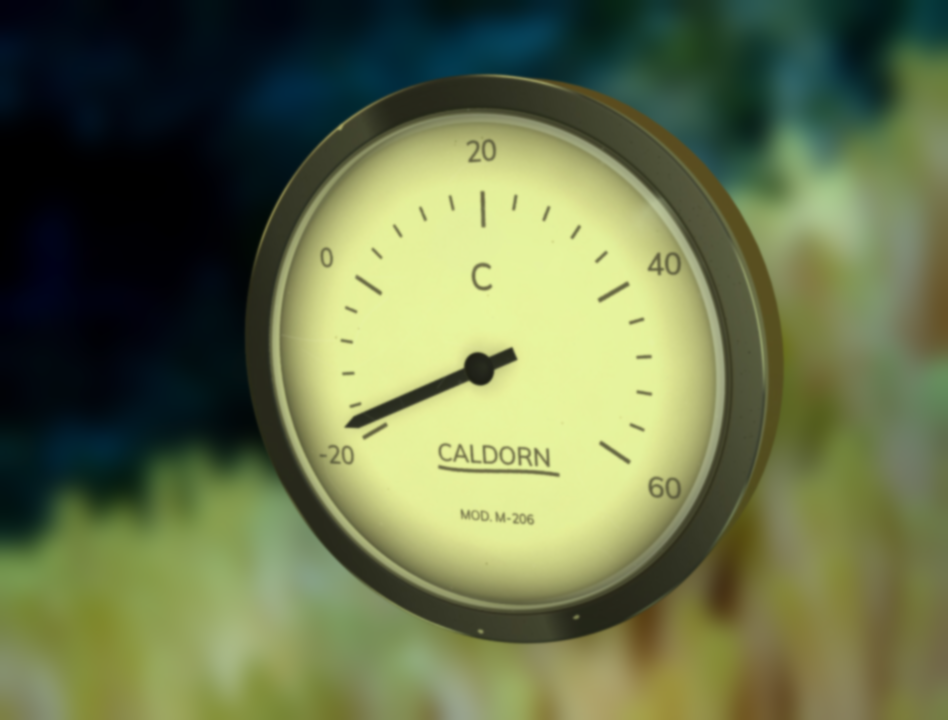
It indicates -18 °C
